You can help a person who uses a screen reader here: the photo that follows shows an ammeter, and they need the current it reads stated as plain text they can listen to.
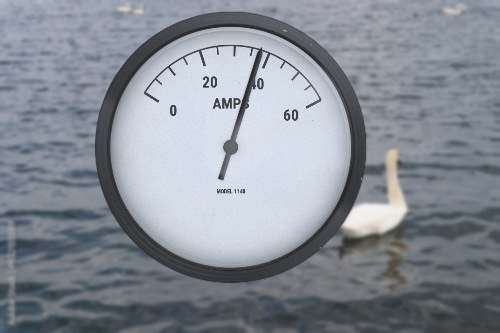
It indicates 37.5 A
